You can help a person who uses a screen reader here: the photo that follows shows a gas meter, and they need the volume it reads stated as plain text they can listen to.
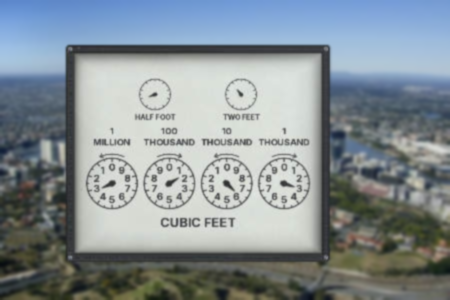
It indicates 316300 ft³
